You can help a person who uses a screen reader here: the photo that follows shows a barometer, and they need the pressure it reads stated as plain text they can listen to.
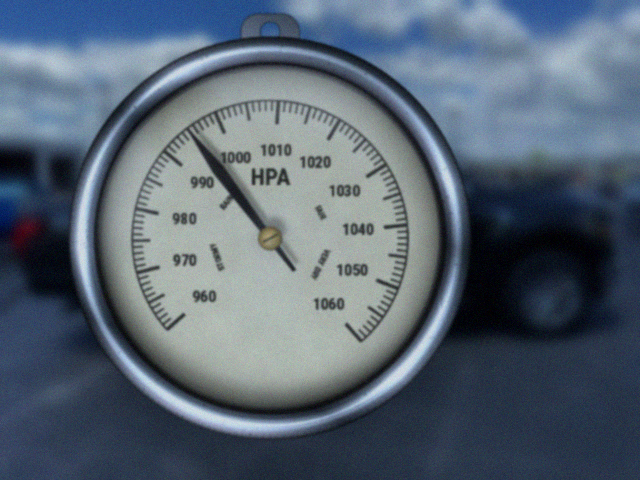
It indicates 995 hPa
